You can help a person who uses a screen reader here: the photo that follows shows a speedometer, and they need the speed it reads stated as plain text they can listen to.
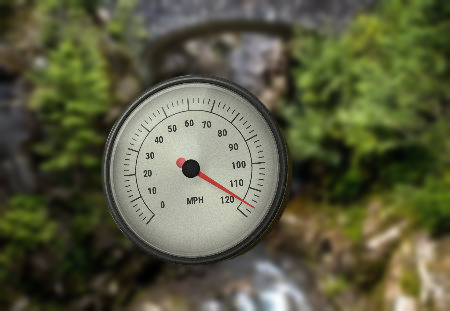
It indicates 116 mph
